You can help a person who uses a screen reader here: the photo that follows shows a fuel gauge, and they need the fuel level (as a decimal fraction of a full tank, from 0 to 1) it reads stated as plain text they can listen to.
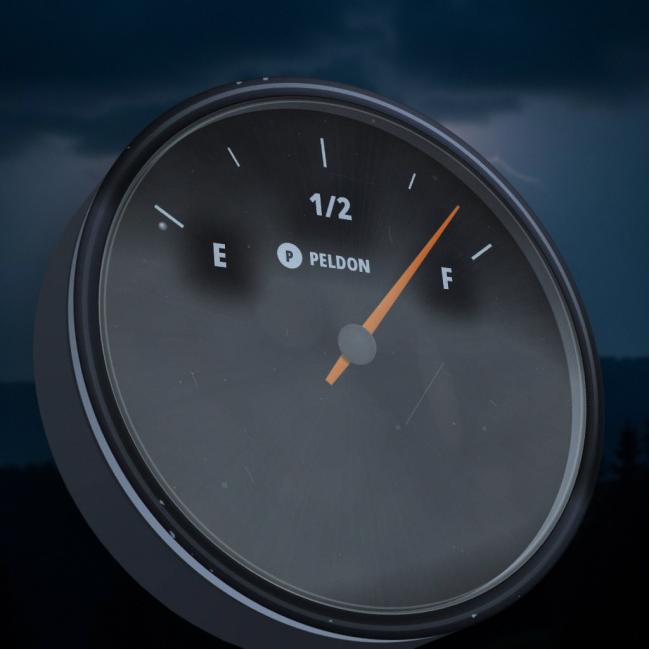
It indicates 0.875
